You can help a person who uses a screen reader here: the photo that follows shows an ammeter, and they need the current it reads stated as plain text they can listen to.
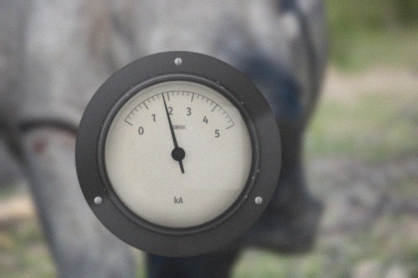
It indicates 1.8 kA
